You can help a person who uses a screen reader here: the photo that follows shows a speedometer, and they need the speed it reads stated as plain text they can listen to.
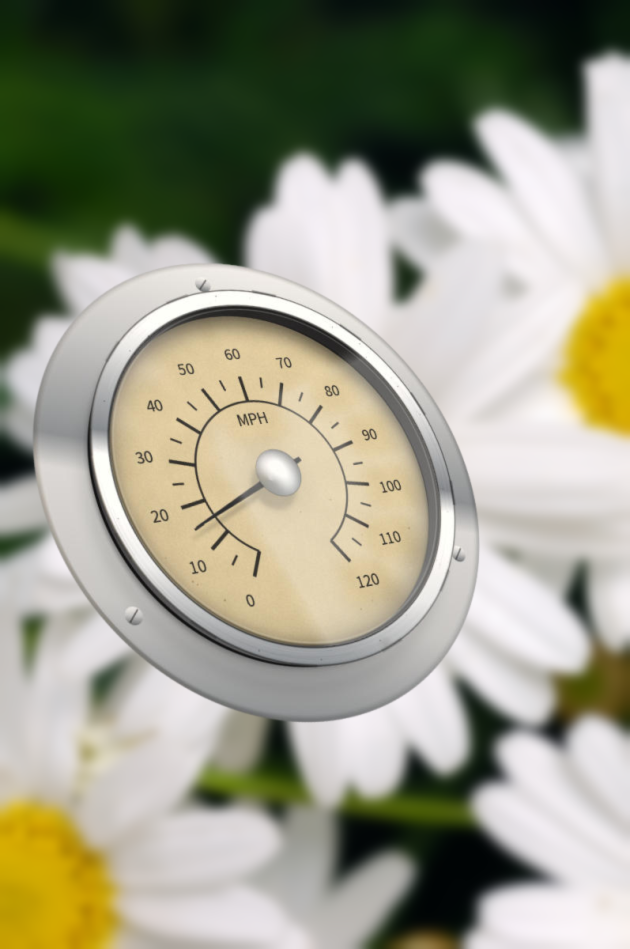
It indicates 15 mph
